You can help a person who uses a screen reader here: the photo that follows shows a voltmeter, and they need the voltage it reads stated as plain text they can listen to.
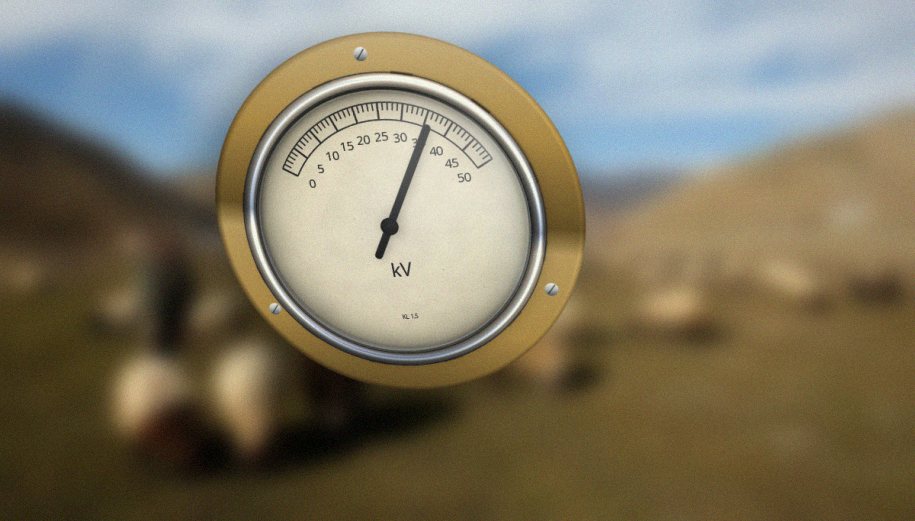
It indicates 36 kV
